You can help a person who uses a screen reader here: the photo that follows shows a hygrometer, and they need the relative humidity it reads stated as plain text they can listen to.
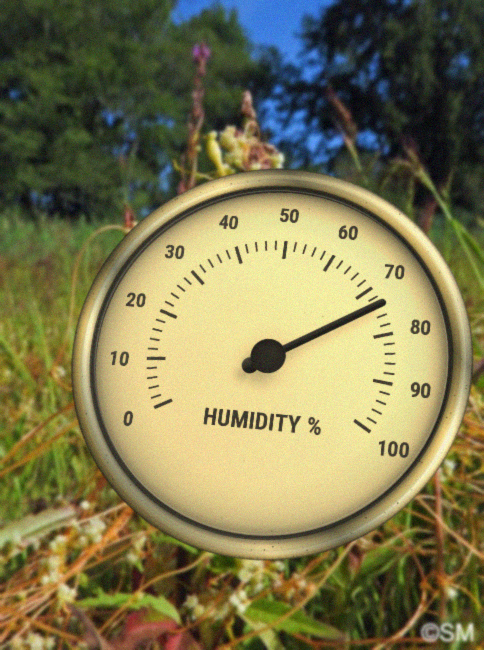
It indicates 74 %
